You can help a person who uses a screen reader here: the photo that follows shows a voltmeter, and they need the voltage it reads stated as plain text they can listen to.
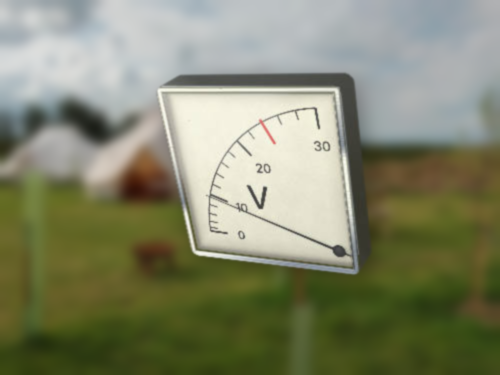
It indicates 10 V
